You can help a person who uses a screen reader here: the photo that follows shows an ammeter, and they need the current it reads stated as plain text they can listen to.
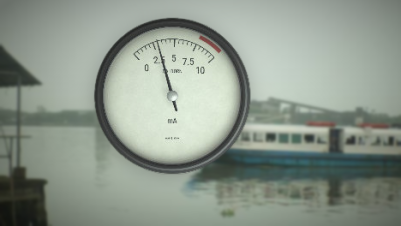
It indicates 3 mA
